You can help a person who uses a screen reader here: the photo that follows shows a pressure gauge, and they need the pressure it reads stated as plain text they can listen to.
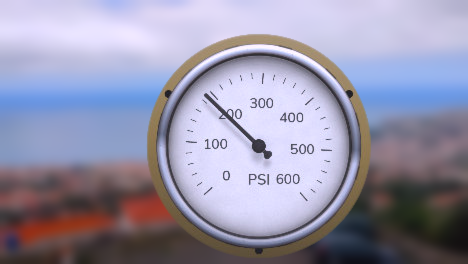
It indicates 190 psi
